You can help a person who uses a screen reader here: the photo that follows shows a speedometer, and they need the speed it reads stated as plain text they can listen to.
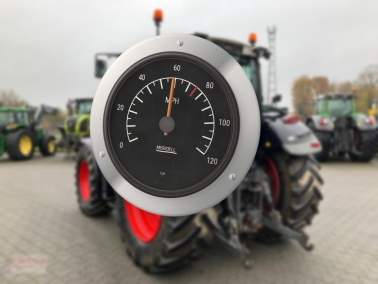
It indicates 60 mph
